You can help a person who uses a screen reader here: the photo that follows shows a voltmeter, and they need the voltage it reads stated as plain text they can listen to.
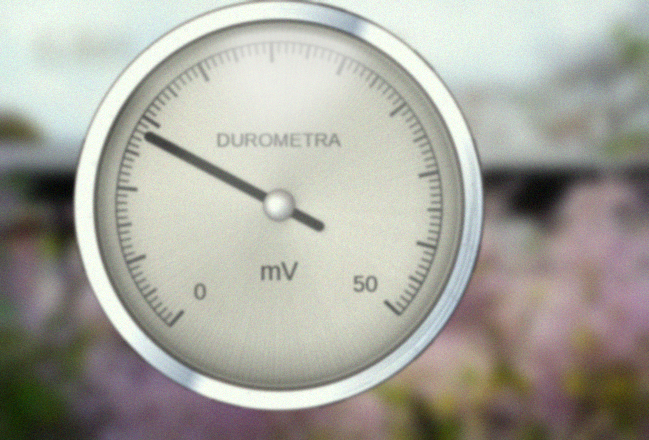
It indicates 14 mV
